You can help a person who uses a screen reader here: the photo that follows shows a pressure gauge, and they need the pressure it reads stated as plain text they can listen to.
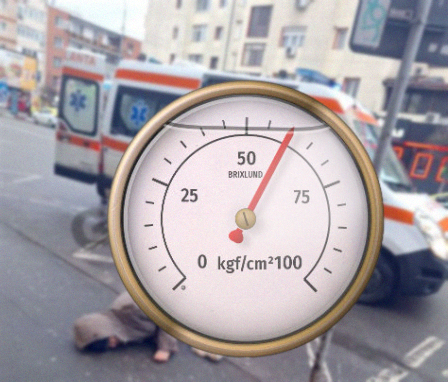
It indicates 60 kg/cm²
